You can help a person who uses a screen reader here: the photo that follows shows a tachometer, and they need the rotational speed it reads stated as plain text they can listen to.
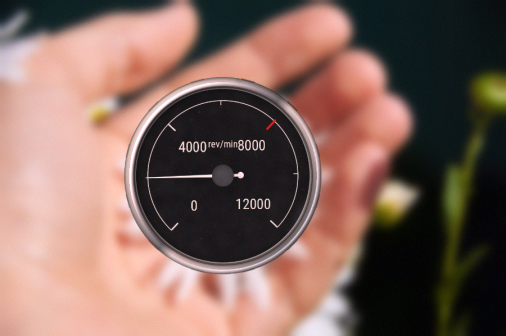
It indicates 2000 rpm
